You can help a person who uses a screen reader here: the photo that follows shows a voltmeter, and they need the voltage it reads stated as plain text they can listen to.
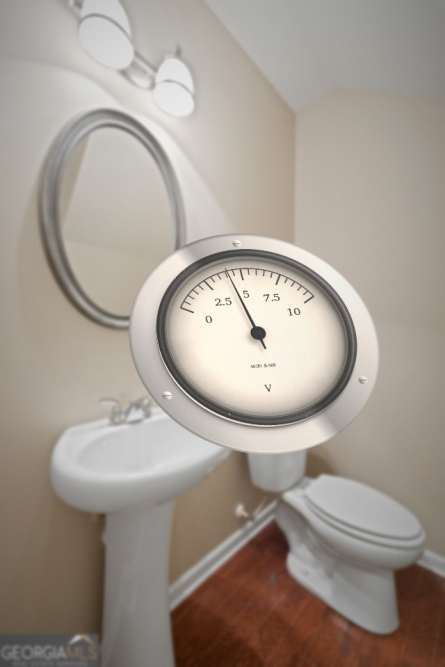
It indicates 4 V
